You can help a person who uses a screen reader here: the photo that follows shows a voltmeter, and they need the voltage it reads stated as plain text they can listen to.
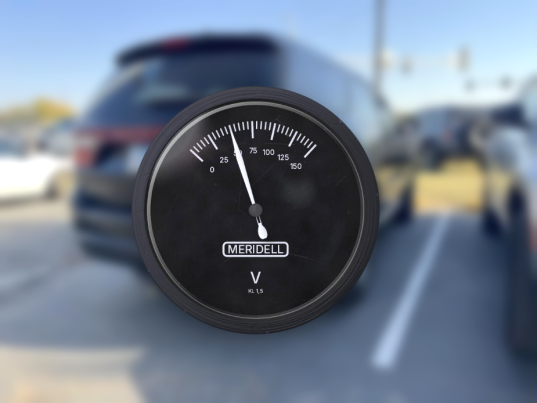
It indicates 50 V
